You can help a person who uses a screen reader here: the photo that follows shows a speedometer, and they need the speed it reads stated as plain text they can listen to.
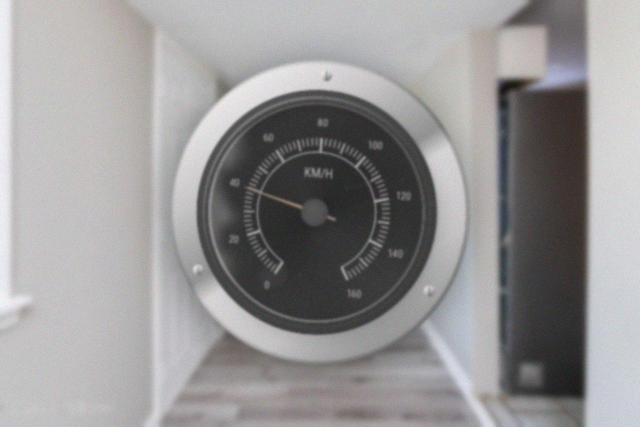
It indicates 40 km/h
